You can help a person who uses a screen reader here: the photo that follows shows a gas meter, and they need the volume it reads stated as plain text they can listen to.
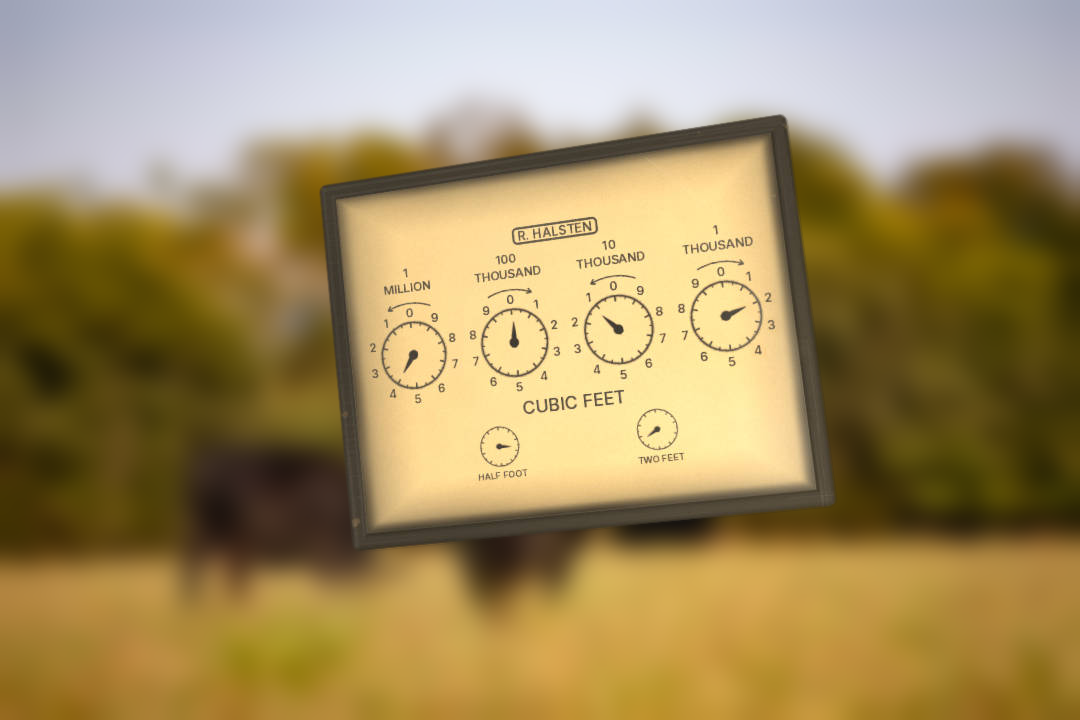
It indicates 401200 ft³
